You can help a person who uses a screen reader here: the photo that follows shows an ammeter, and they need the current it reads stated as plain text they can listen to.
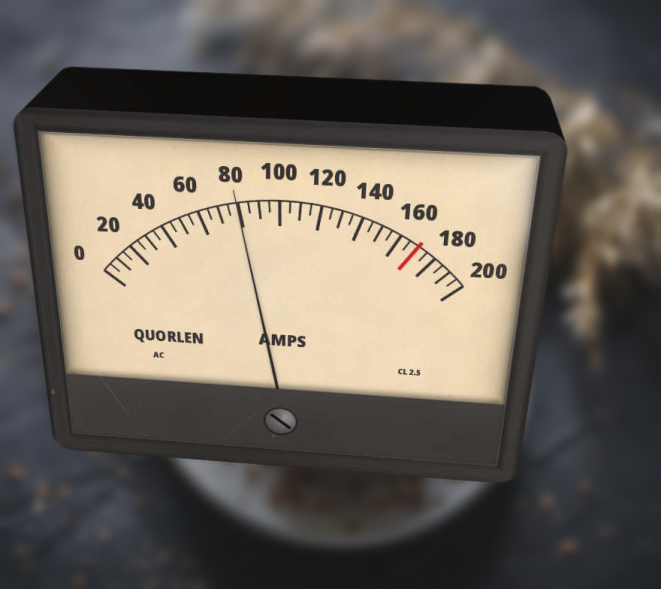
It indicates 80 A
